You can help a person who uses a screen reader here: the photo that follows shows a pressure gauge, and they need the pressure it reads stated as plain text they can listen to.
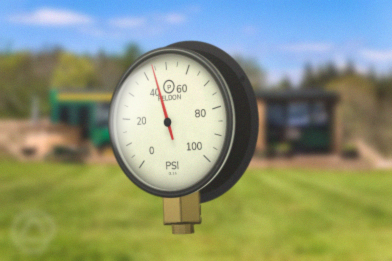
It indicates 45 psi
